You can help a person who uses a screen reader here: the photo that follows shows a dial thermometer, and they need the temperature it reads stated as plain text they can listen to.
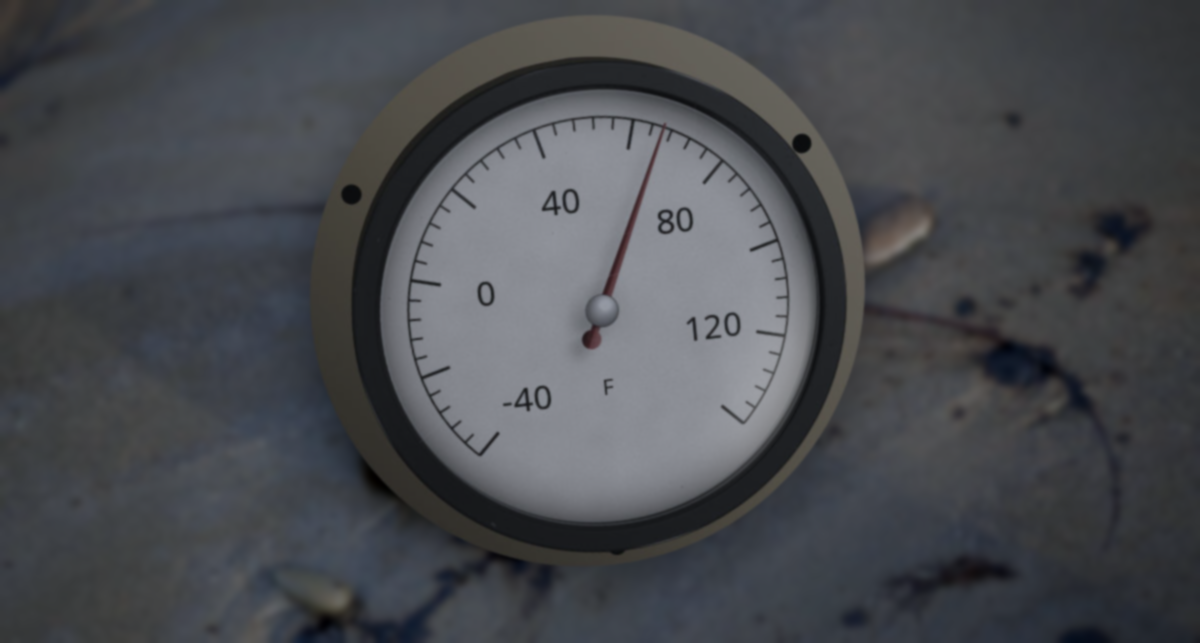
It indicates 66 °F
